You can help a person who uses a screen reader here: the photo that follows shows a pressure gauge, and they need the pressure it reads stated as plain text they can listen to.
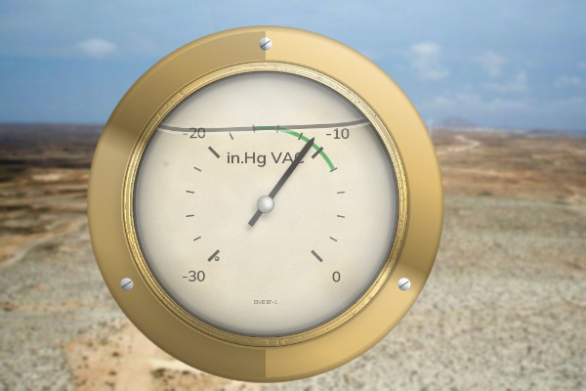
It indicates -11 inHg
